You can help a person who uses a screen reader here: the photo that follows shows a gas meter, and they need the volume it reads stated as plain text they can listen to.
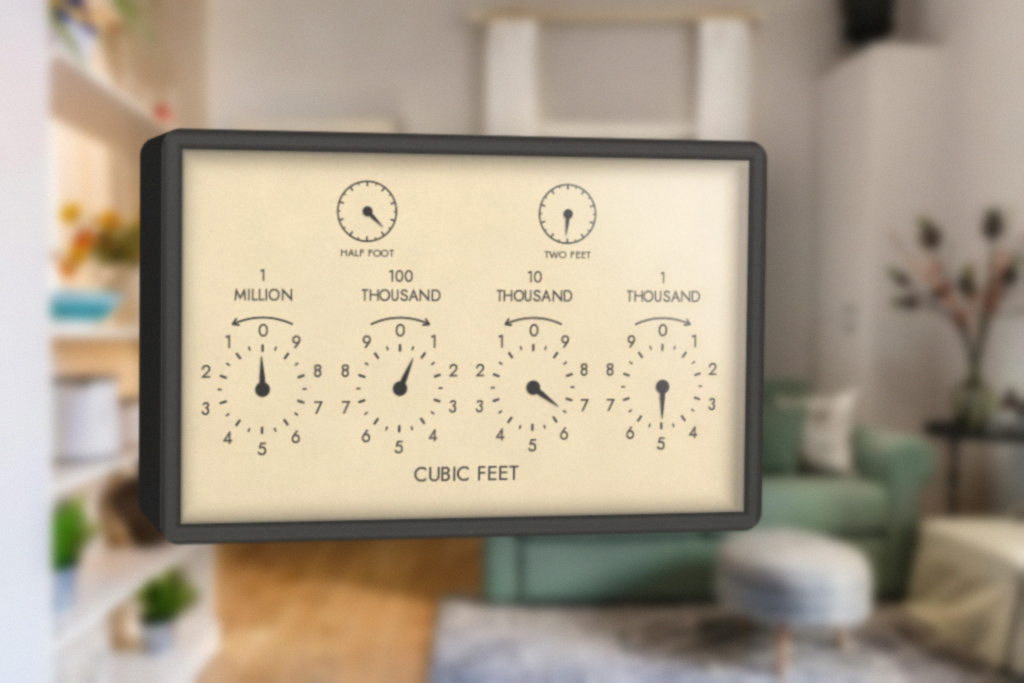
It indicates 6500 ft³
